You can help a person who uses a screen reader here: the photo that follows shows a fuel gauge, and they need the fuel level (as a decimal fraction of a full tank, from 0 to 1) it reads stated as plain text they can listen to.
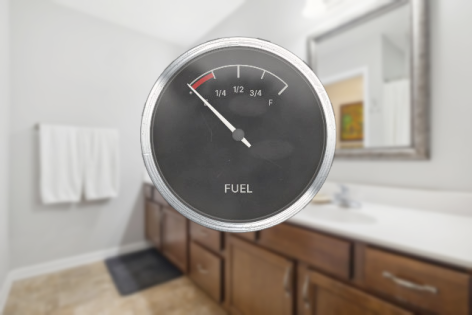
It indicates 0
